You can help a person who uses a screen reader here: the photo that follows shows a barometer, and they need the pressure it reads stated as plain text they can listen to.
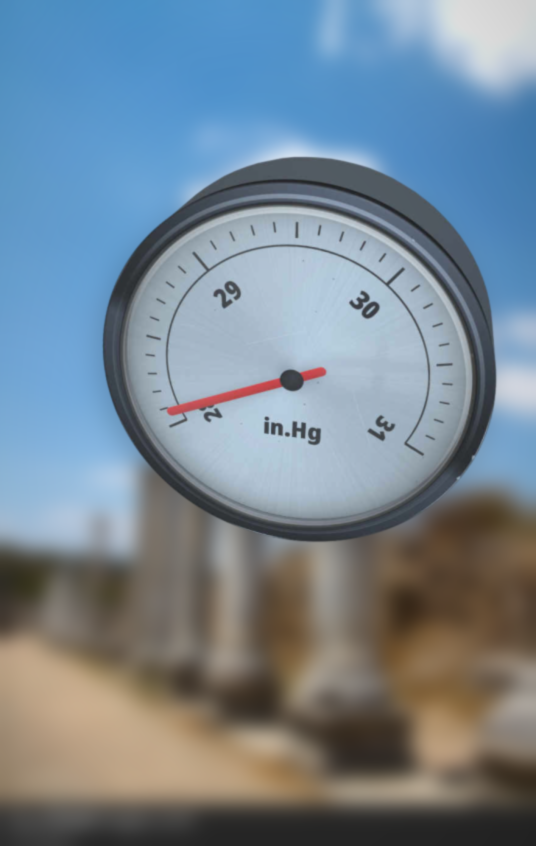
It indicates 28.1 inHg
